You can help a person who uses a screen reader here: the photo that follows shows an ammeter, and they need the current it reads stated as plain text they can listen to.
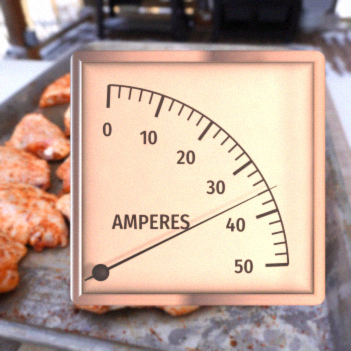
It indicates 36 A
